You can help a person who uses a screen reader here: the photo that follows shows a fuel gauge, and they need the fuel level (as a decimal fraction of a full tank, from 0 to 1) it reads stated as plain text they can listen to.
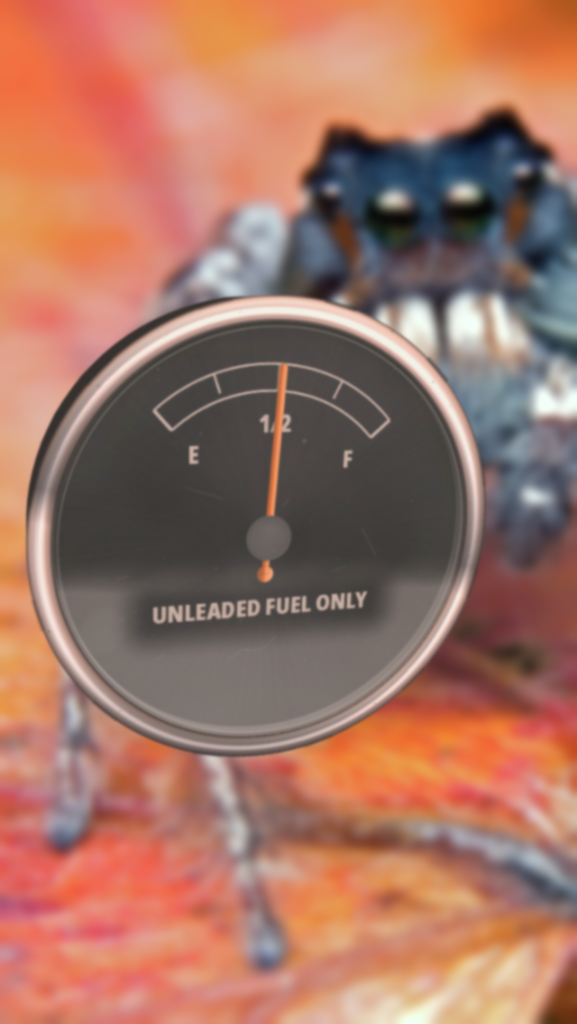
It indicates 0.5
